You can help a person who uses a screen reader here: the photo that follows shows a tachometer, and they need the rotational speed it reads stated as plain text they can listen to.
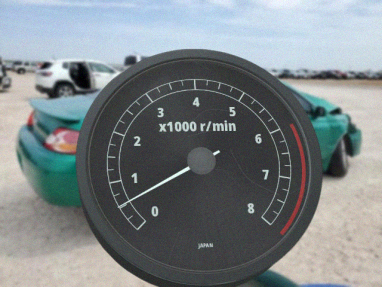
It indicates 500 rpm
